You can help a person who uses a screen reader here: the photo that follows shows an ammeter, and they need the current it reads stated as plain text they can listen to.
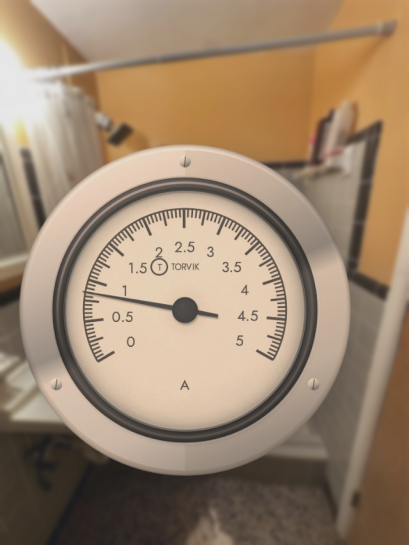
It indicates 0.85 A
